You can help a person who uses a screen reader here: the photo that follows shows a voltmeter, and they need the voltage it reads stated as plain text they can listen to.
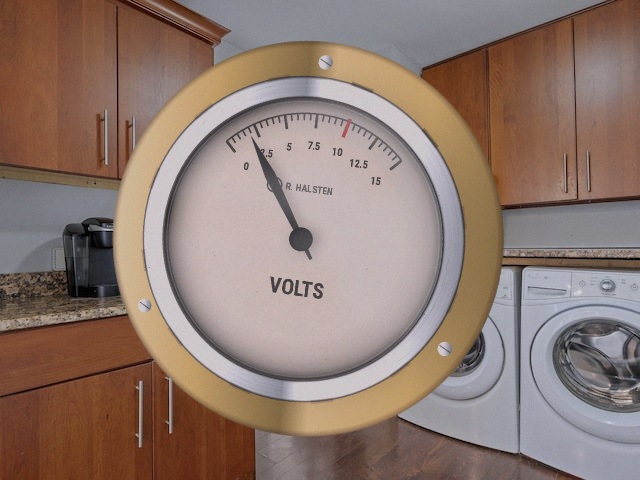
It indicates 2 V
